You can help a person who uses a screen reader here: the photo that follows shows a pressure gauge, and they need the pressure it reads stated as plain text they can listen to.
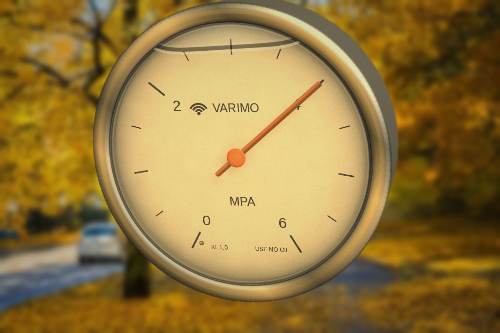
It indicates 4 MPa
